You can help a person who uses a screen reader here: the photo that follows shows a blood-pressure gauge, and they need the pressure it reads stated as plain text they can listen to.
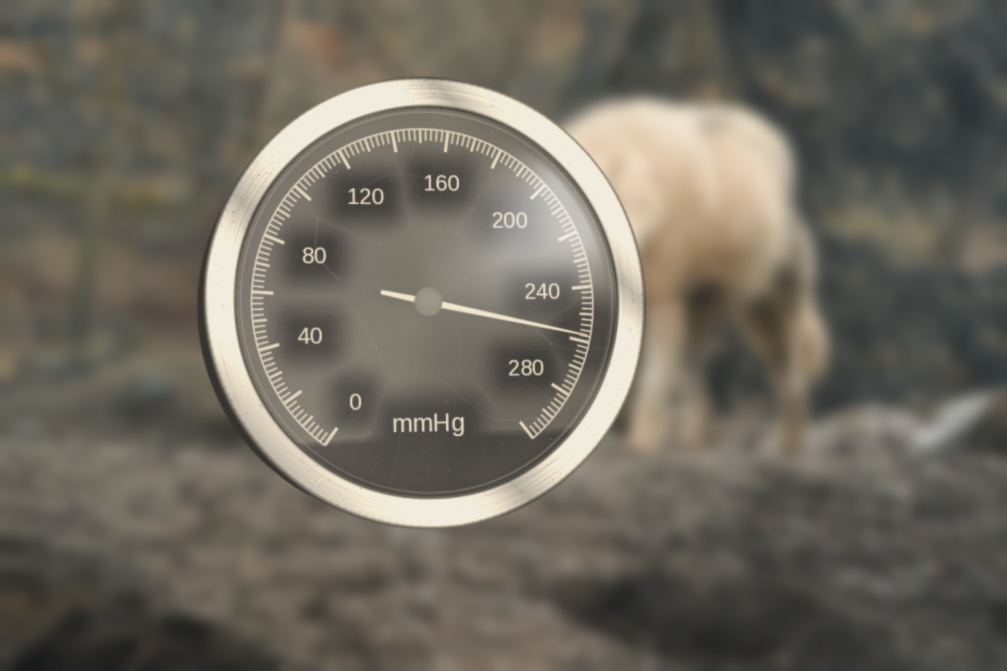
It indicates 258 mmHg
